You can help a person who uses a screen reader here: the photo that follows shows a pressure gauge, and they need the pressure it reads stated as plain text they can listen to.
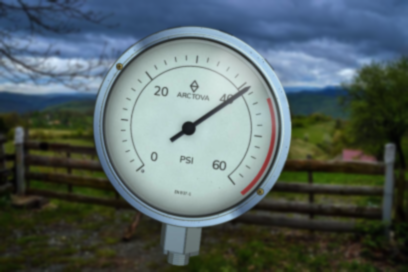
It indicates 41 psi
